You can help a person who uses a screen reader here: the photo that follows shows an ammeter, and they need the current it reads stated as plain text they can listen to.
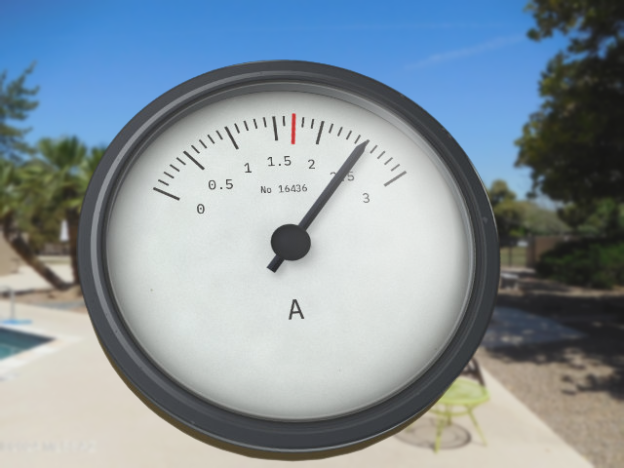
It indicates 2.5 A
